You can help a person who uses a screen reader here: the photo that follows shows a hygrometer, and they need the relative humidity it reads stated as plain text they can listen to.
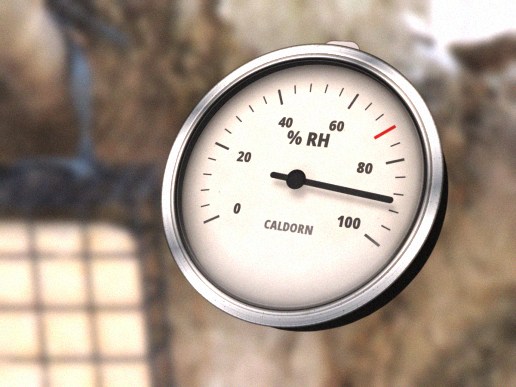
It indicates 90 %
